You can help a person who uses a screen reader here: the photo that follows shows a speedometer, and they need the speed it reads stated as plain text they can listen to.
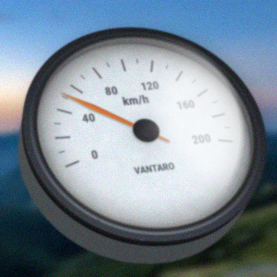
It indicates 50 km/h
